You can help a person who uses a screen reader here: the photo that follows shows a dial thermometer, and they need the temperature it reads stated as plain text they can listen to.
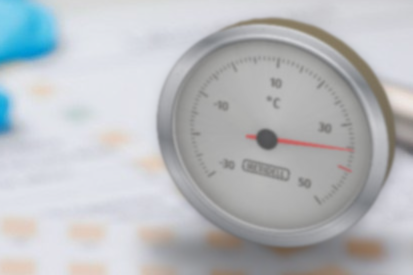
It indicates 35 °C
